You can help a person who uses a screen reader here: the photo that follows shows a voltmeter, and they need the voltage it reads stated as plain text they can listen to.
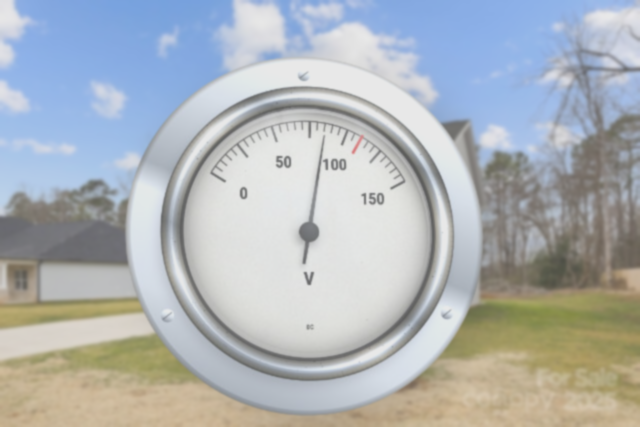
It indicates 85 V
